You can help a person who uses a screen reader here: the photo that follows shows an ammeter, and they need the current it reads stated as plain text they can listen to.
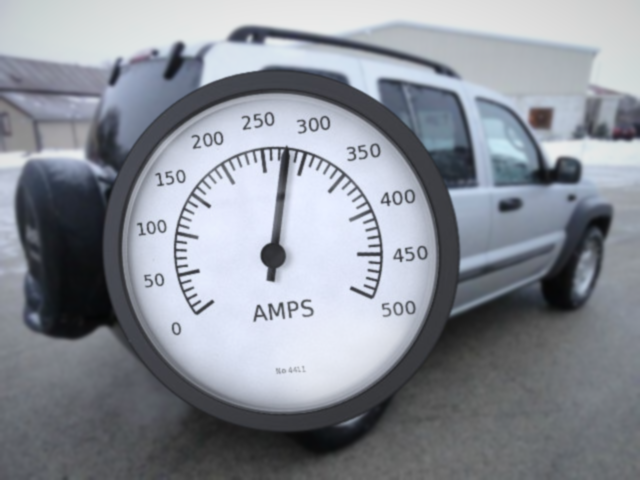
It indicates 280 A
